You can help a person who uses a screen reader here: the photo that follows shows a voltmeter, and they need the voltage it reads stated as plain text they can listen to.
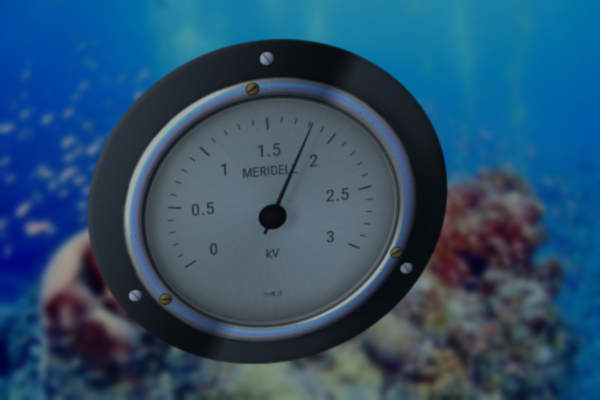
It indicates 1.8 kV
